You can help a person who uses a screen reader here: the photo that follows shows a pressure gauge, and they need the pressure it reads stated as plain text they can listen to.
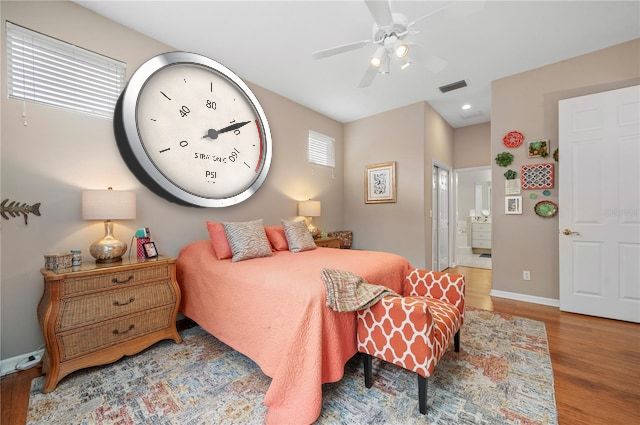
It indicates 120 psi
